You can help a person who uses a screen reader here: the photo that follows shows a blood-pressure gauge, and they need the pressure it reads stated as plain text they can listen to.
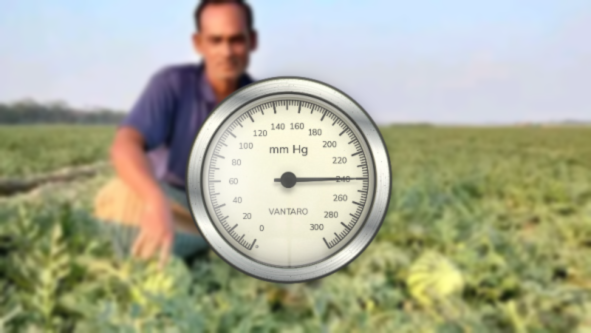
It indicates 240 mmHg
